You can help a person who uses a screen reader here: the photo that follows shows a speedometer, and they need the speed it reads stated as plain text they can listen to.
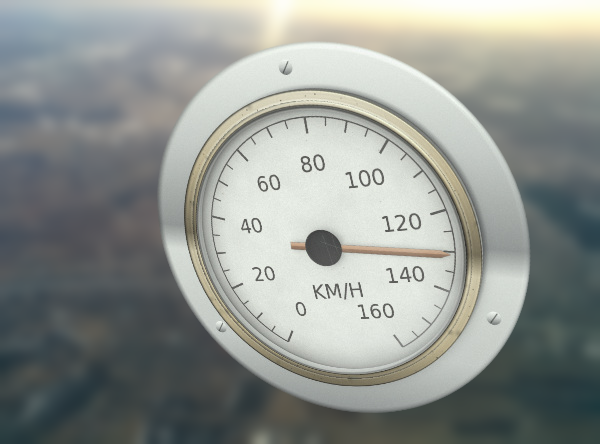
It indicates 130 km/h
